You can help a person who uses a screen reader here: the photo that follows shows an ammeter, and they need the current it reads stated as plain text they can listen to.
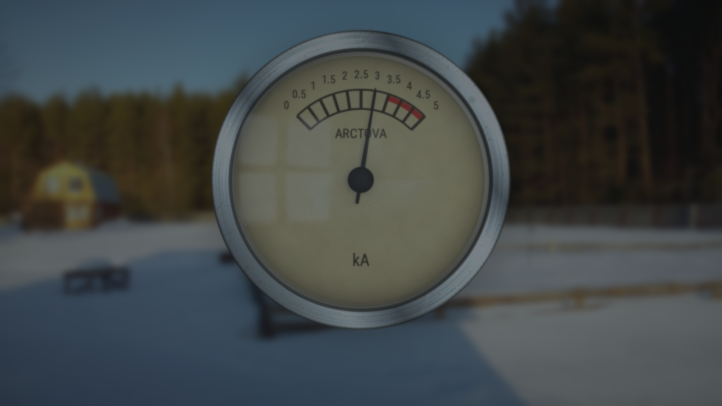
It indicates 3 kA
